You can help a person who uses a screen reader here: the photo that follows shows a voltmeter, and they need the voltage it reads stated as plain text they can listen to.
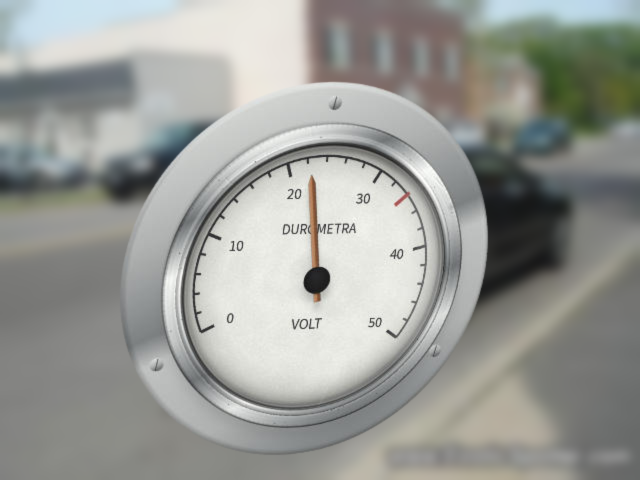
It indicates 22 V
